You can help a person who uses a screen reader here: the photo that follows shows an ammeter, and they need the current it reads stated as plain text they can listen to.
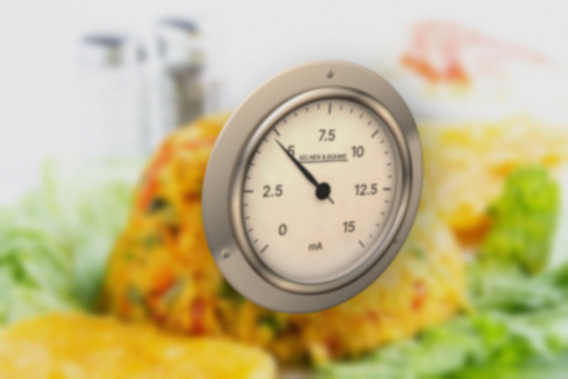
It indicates 4.75 mA
